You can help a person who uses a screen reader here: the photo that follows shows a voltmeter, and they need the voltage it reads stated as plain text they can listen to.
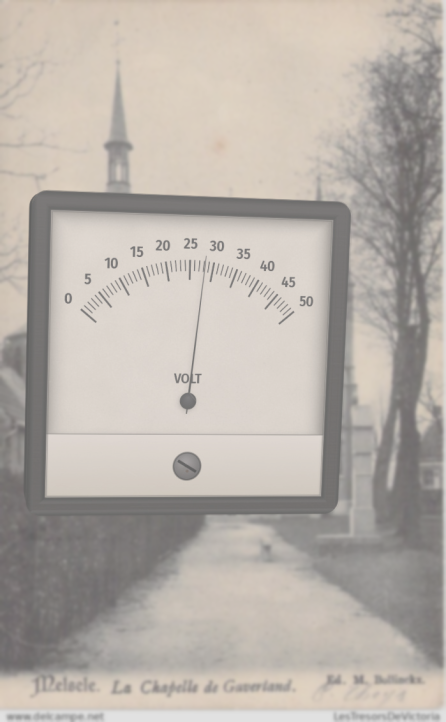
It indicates 28 V
